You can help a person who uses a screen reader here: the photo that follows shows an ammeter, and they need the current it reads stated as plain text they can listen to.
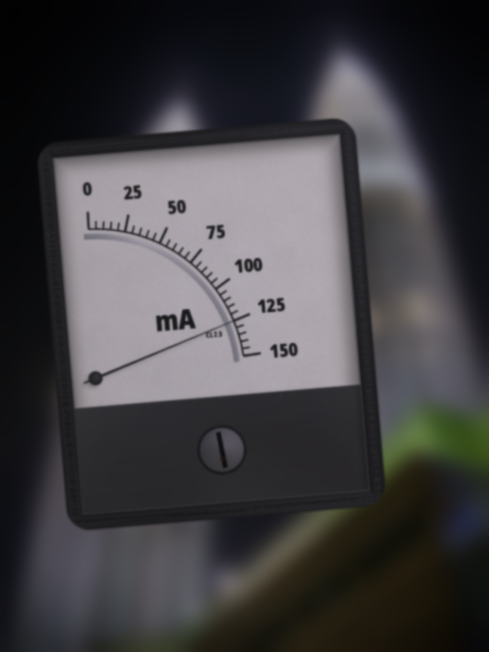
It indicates 125 mA
